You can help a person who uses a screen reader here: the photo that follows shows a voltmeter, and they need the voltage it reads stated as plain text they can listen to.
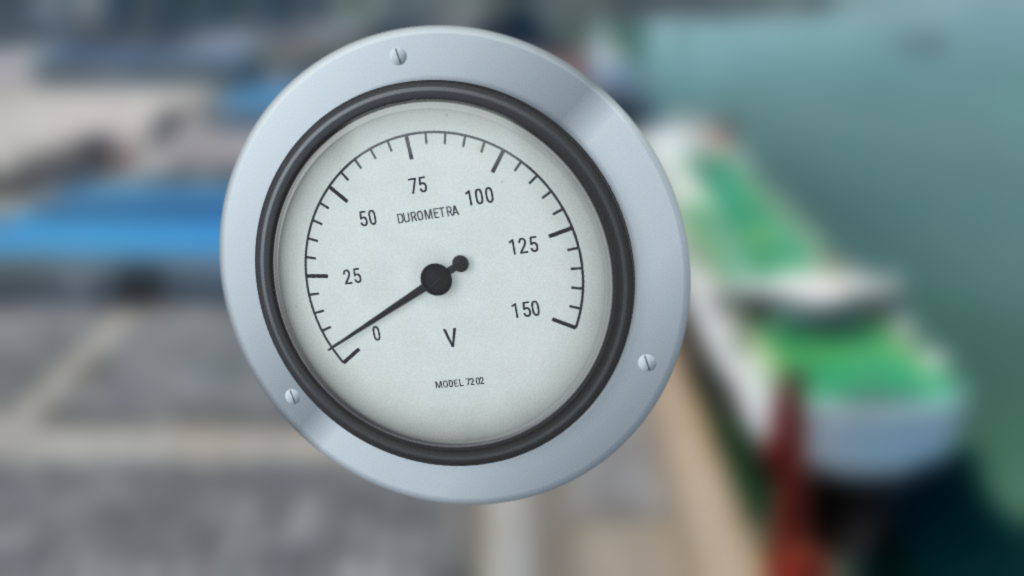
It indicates 5 V
